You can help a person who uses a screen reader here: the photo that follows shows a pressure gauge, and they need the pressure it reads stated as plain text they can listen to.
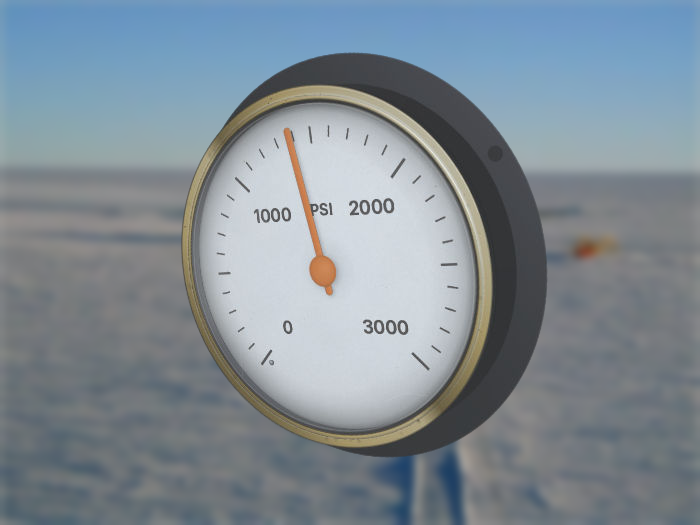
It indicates 1400 psi
